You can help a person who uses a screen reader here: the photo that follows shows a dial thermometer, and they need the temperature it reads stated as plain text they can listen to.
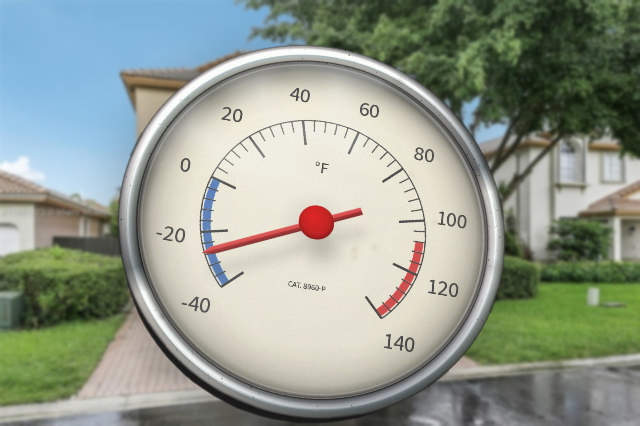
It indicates -28 °F
